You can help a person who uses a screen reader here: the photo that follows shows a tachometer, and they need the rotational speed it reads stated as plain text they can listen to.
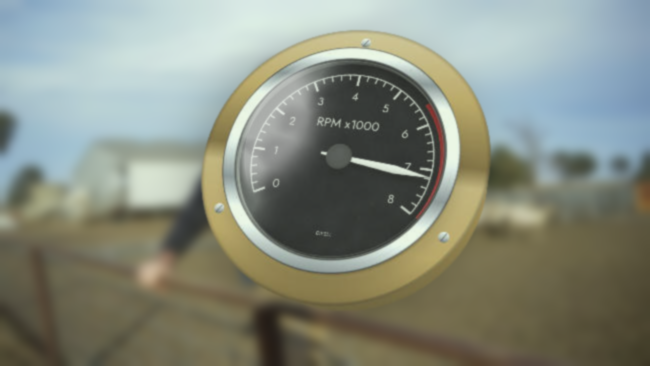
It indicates 7200 rpm
